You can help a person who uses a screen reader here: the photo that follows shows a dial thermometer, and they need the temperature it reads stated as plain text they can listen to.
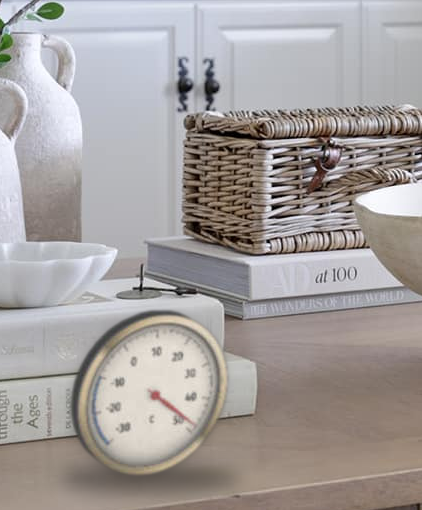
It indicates 48 °C
